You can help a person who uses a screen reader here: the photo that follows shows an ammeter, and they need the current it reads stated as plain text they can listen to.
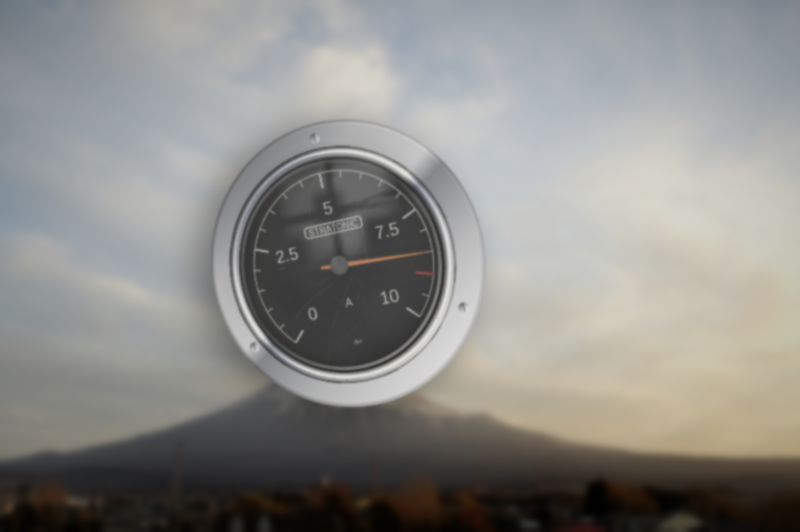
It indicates 8.5 A
